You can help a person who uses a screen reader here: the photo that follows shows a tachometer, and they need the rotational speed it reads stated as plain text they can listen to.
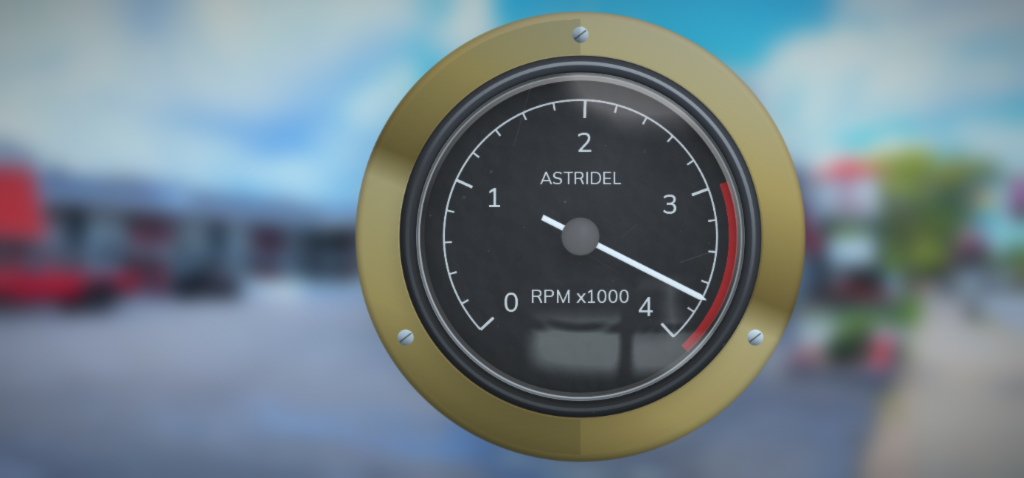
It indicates 3700 rpm
